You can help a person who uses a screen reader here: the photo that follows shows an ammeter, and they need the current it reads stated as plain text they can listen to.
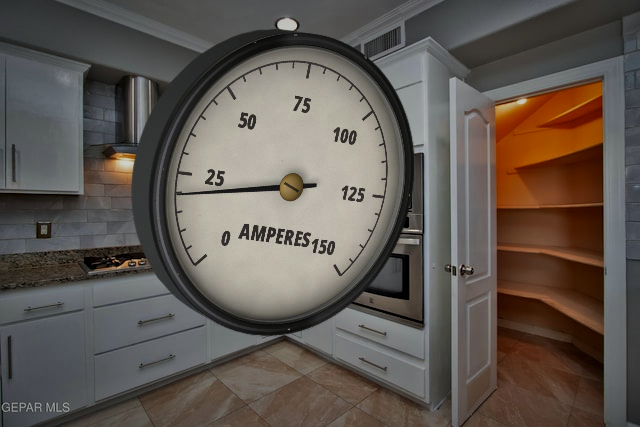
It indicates 20 A
